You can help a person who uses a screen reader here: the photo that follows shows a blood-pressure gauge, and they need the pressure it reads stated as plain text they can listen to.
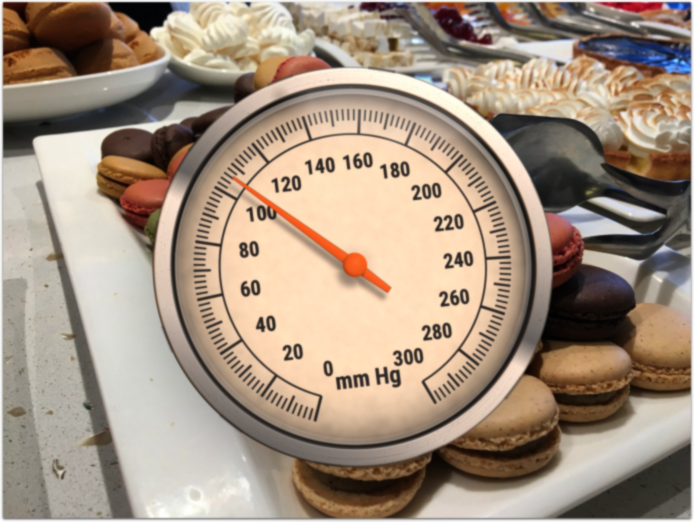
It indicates 106 mmHg
